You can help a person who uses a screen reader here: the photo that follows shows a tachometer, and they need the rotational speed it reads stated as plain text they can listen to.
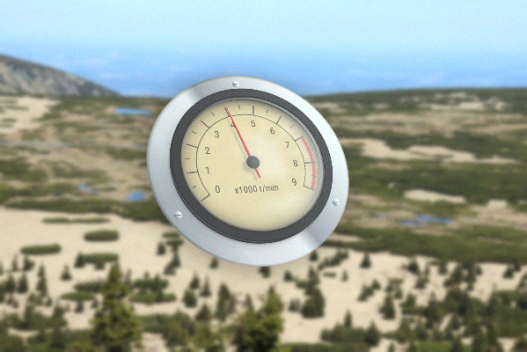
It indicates 4000 rpm
